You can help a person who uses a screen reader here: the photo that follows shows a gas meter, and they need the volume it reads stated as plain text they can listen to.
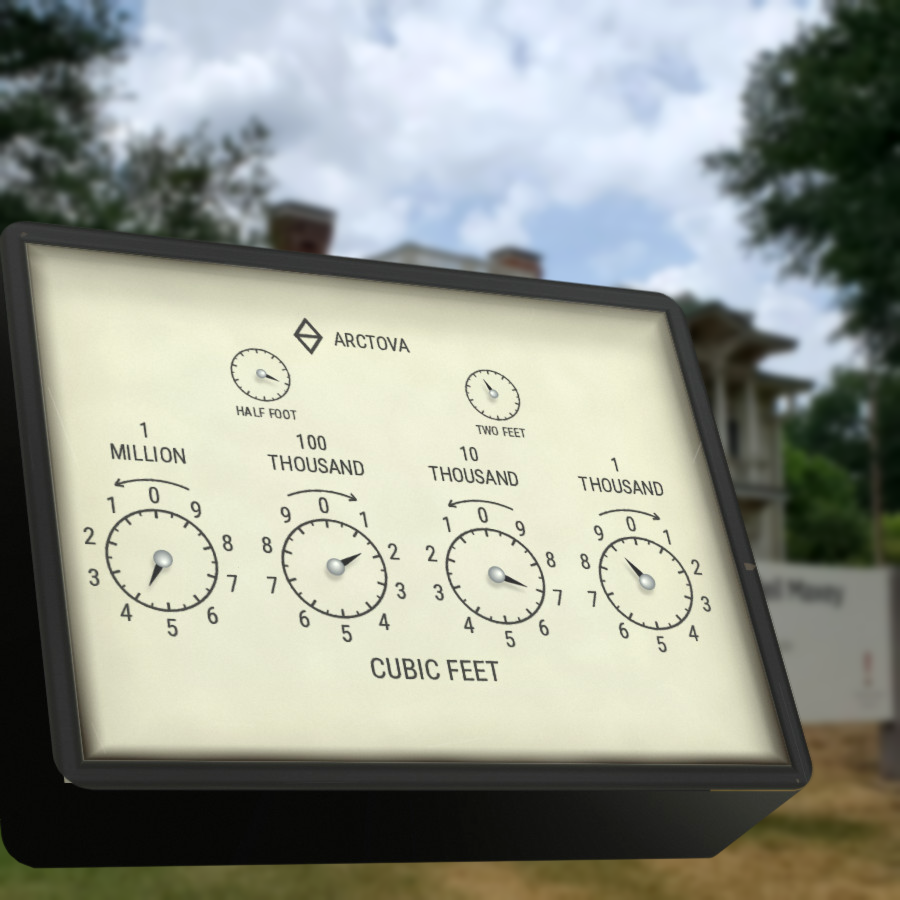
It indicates 416900 ft³
